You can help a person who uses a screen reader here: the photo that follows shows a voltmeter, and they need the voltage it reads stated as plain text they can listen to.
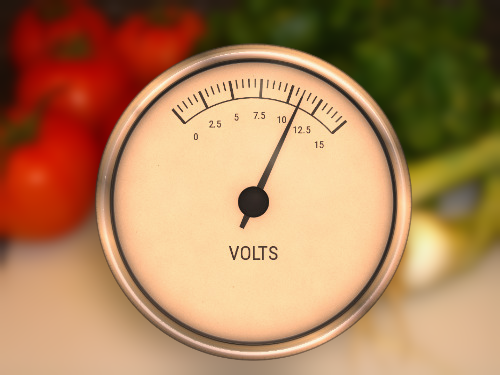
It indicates 11 V
